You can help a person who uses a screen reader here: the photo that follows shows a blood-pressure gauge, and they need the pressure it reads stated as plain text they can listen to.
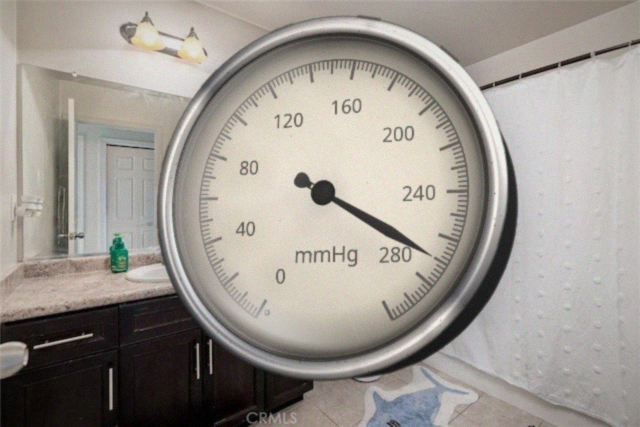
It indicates 270 mmHg
